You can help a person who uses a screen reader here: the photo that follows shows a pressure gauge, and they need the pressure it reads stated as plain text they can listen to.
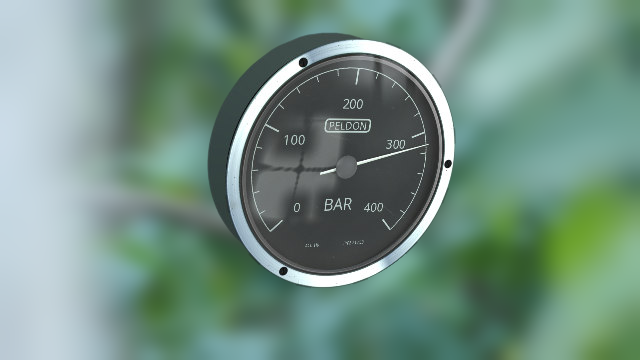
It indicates 310 bar
